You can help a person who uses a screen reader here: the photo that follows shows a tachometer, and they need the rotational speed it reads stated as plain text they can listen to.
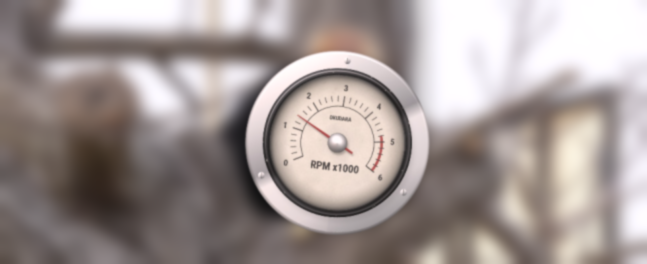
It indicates 1400 rpm
